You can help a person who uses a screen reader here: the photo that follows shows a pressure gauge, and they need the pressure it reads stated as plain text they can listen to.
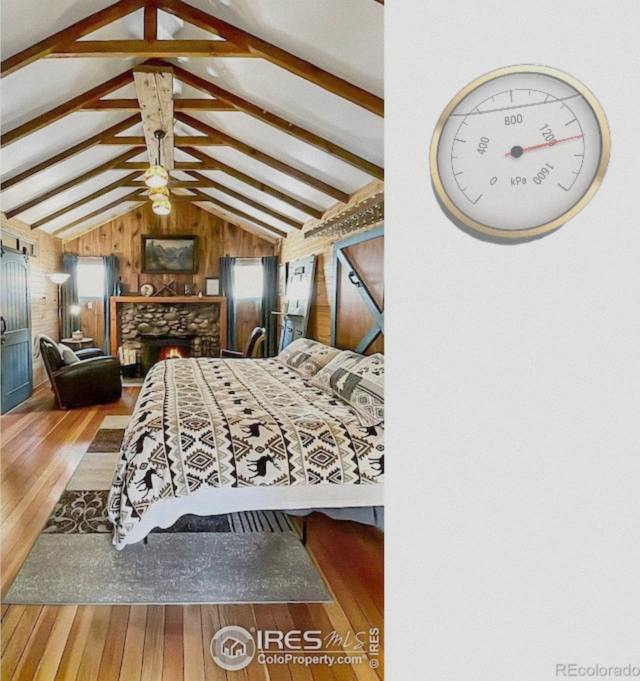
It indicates 1300 kPa
